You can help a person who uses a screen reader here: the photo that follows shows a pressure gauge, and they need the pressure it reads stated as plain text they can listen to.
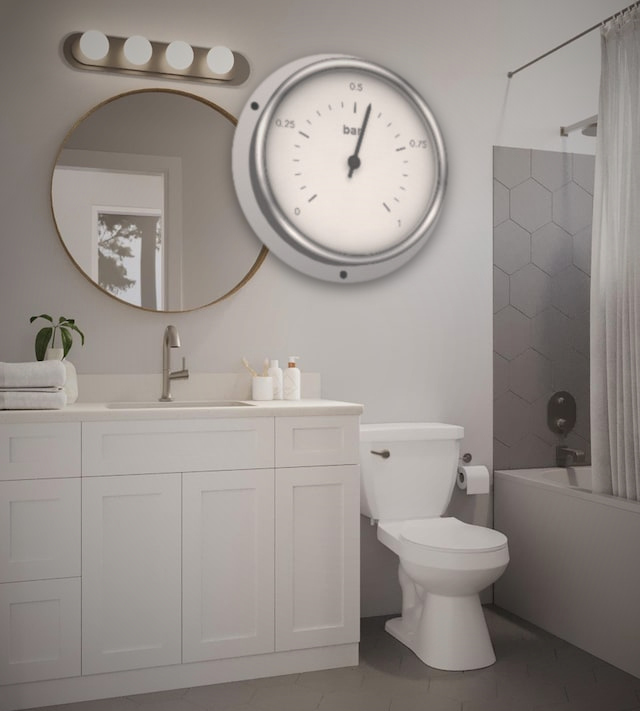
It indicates 0.55 bar
